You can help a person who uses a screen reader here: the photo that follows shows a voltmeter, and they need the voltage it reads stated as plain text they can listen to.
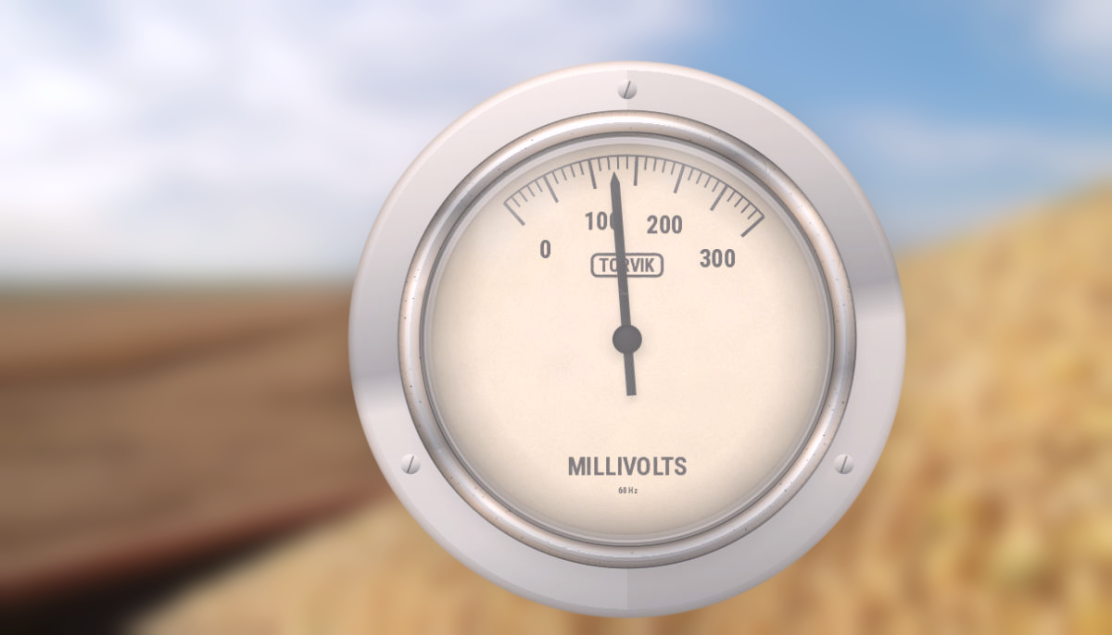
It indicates 125 mV
